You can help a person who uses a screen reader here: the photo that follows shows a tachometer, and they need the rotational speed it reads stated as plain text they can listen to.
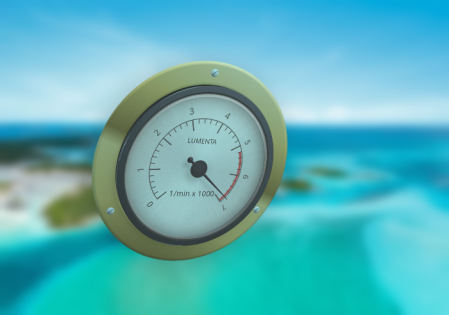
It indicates 6800 rpm
